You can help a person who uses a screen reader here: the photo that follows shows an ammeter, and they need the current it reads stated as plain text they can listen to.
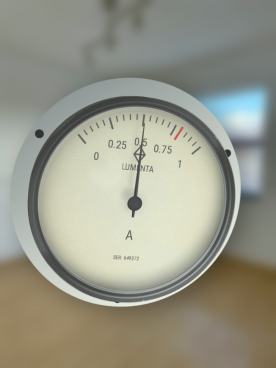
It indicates 0.5 A
